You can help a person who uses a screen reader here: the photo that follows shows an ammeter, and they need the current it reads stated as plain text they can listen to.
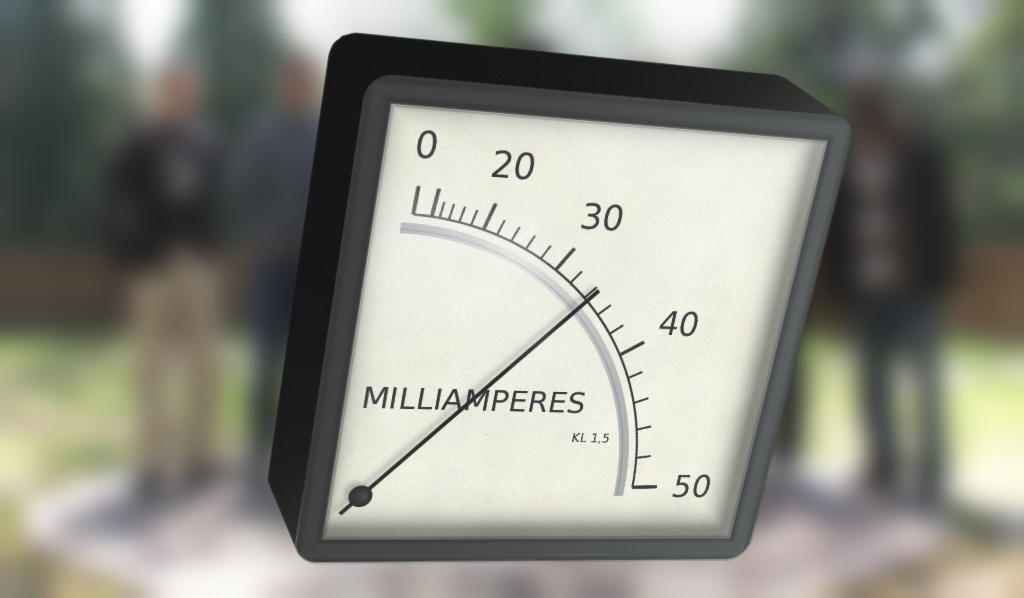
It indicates 34 mA
